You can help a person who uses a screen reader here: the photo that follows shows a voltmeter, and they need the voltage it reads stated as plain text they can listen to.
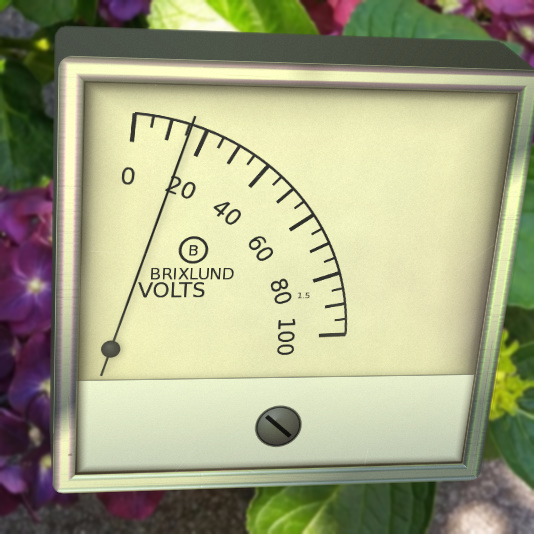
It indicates 15 V
